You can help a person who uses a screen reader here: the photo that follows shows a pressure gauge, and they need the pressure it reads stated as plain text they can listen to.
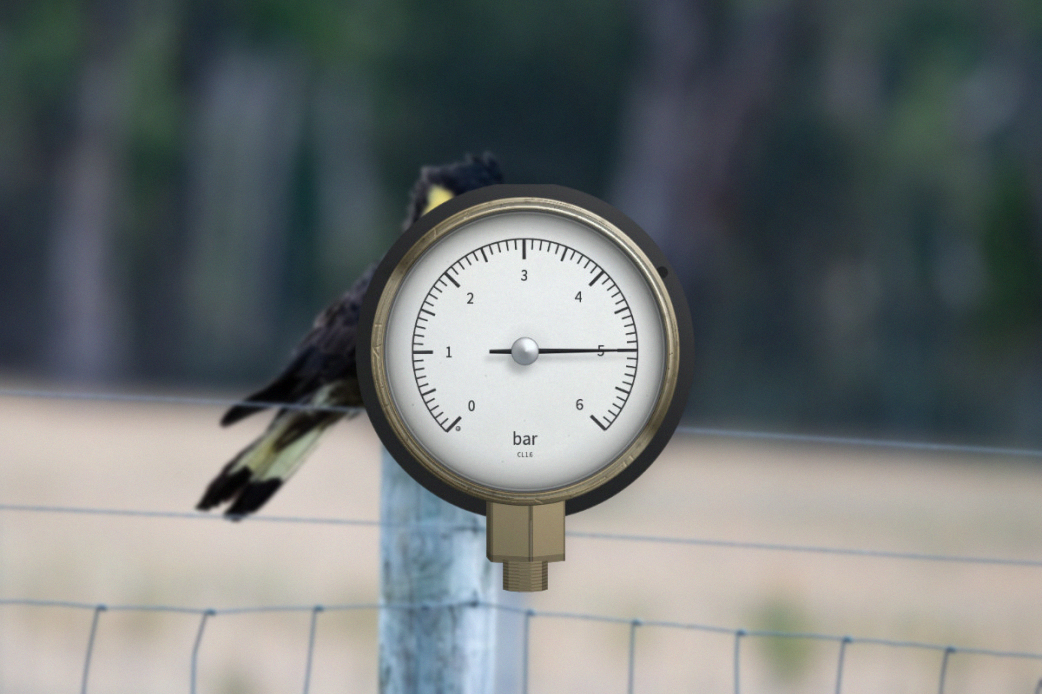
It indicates 5 bar
